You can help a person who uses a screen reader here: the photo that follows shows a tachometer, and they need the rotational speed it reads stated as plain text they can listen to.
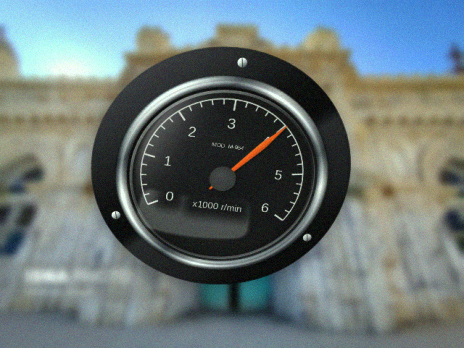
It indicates 4000 rpm
